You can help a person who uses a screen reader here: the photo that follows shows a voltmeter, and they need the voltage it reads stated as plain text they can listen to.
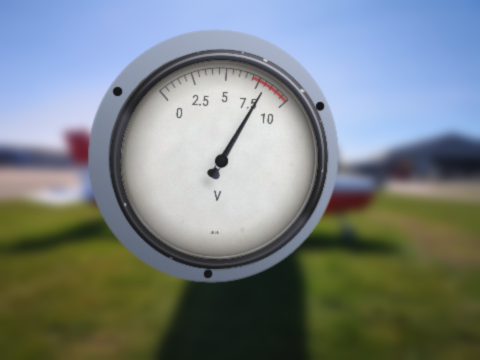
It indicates 8 V
